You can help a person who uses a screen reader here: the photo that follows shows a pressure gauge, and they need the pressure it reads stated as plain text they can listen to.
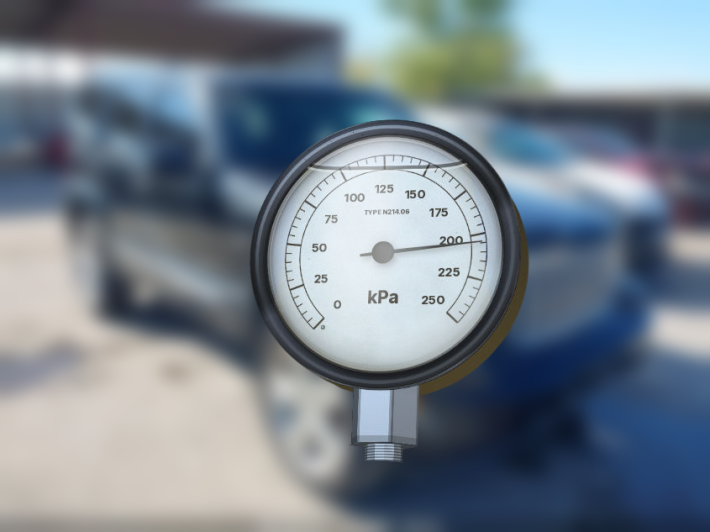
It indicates 205 kPa
